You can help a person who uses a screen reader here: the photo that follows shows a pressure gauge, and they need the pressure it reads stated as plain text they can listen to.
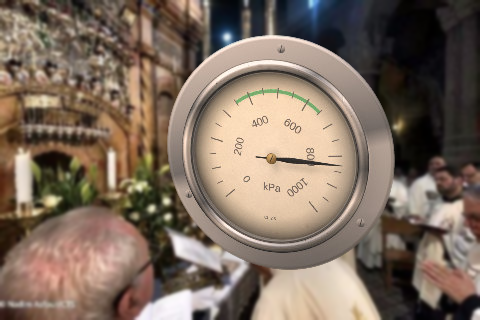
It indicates 825 kPa
